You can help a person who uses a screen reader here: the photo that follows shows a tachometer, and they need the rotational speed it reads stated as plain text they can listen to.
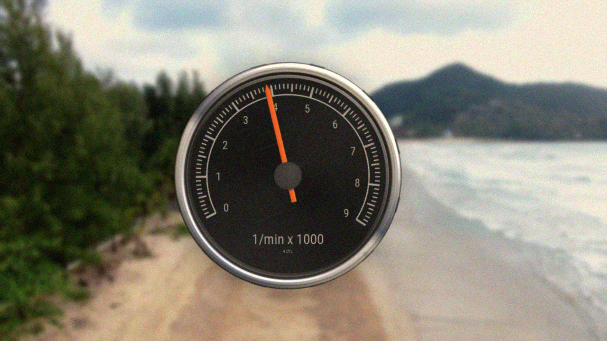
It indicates 3900 rpm
